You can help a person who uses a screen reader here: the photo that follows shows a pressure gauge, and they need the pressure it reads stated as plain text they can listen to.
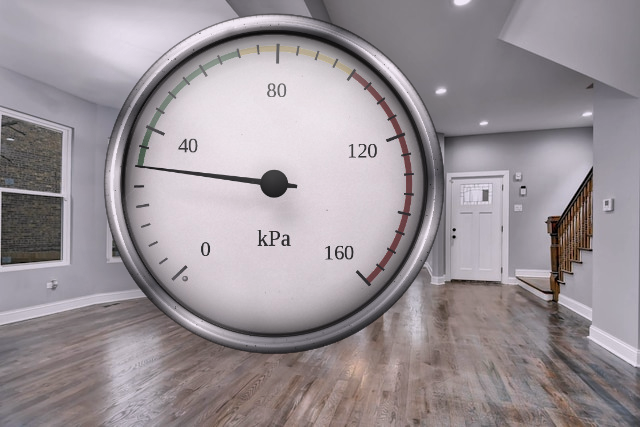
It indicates 30 kPa
